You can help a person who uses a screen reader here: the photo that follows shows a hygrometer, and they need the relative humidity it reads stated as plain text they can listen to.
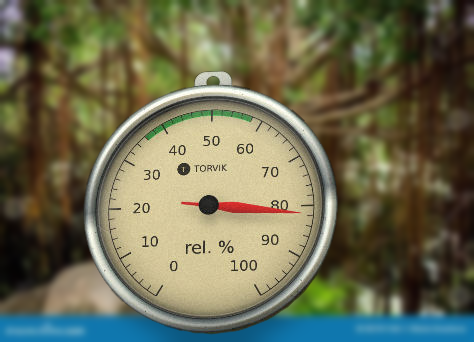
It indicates 82 %
